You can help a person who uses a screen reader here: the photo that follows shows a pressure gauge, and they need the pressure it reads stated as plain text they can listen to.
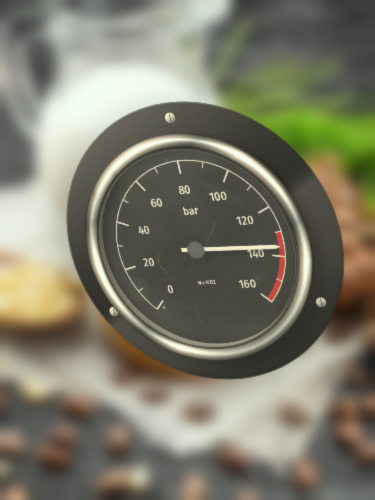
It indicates 135 bar
